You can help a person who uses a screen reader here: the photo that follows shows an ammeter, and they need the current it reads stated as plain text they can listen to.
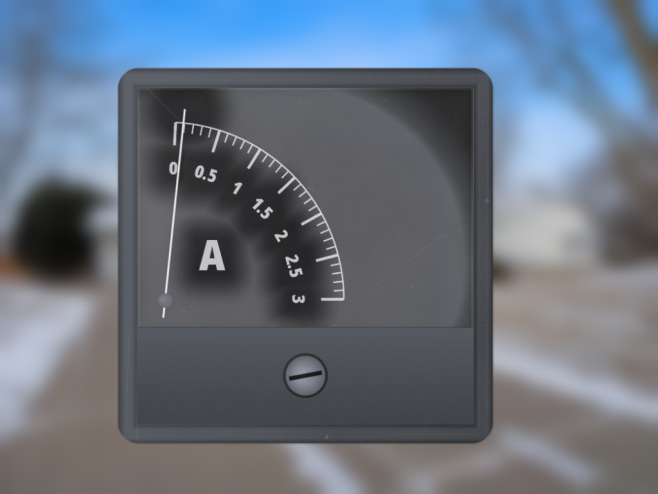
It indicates 0.1 A
